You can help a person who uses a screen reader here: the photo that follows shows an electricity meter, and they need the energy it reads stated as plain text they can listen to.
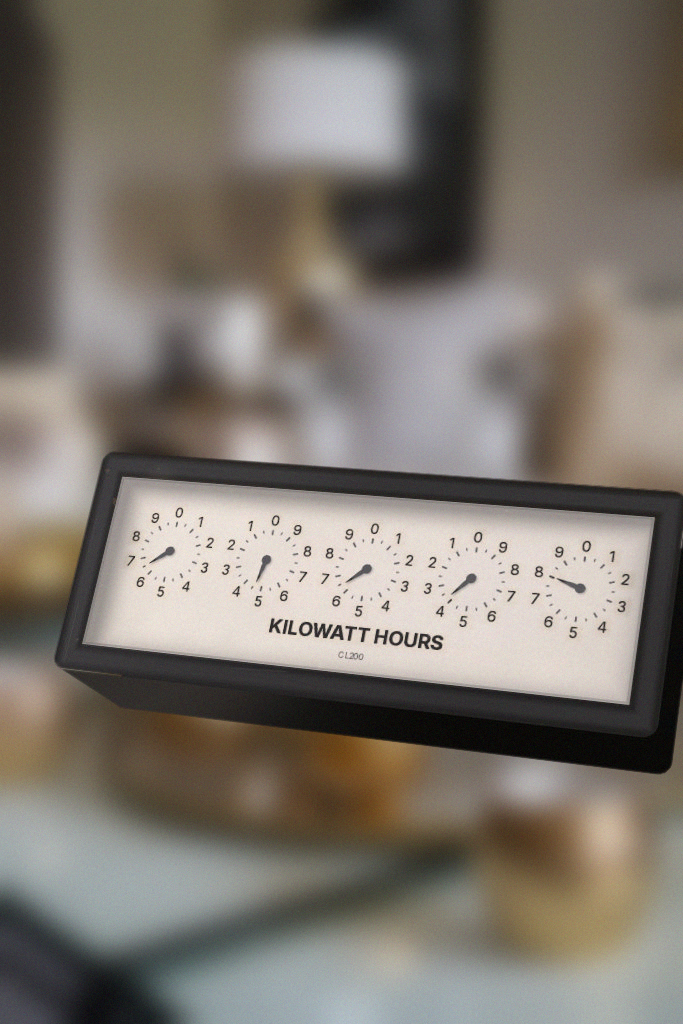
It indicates 64638 kWh
